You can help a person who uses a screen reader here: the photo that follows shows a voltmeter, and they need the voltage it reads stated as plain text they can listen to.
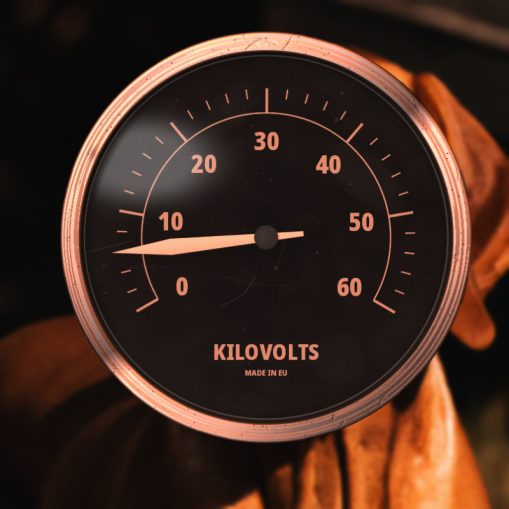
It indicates 6 kV
